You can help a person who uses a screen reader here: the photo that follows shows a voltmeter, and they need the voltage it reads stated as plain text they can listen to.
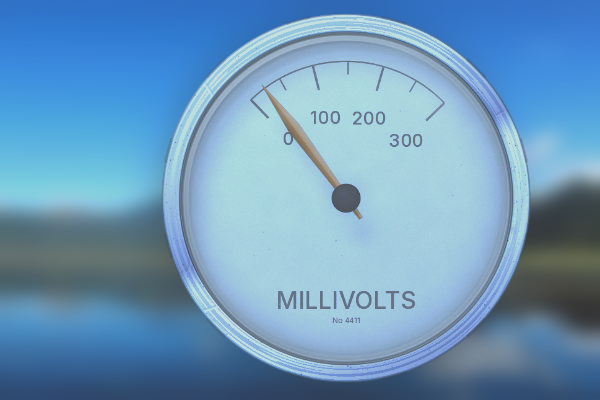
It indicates 25 mV
